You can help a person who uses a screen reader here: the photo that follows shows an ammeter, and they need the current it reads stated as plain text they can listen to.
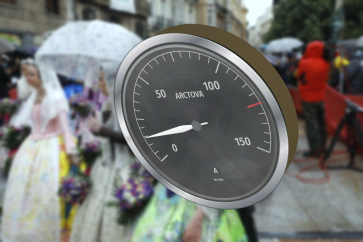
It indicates 15 A
